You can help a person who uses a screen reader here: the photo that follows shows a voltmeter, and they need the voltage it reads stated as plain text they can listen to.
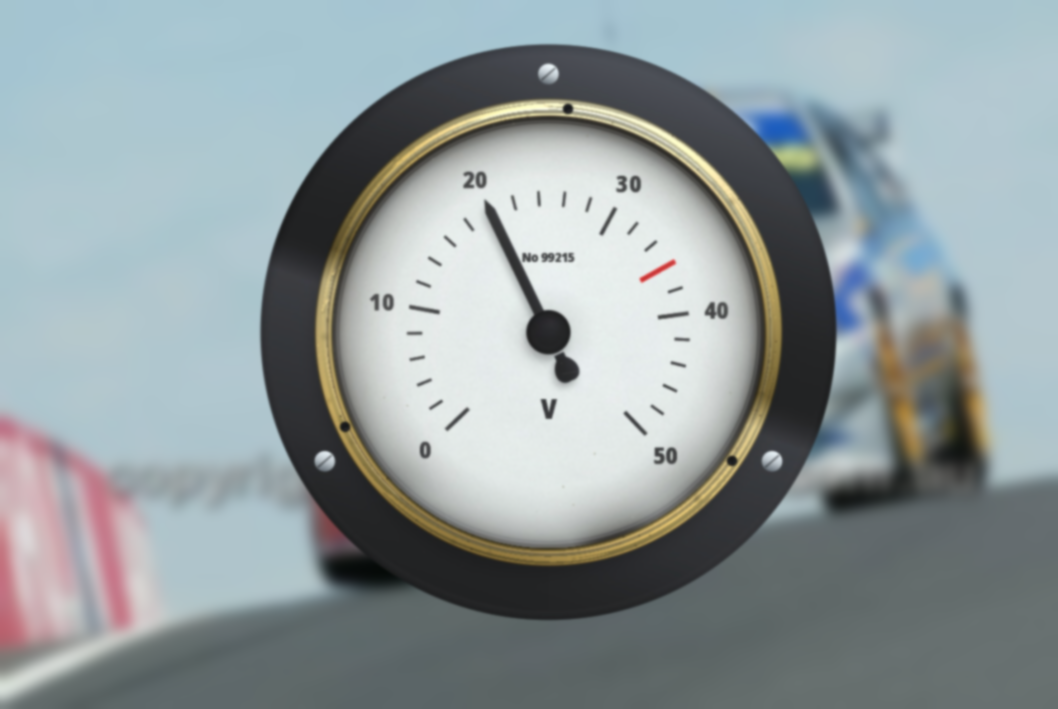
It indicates 20 V
